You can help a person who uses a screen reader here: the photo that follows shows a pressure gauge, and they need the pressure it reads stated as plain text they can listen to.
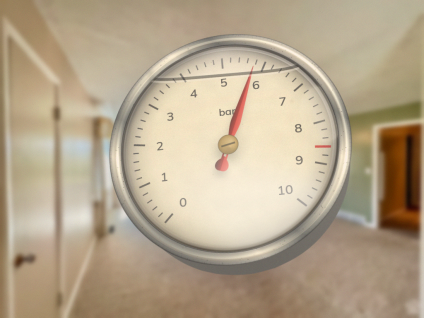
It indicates 5.8 bar
